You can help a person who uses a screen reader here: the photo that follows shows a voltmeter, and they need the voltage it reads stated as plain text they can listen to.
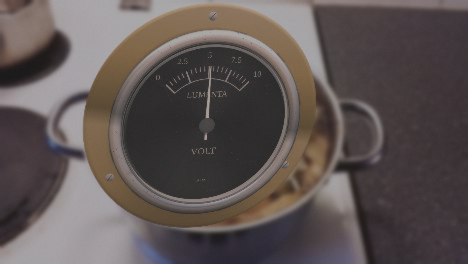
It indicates 5 V
